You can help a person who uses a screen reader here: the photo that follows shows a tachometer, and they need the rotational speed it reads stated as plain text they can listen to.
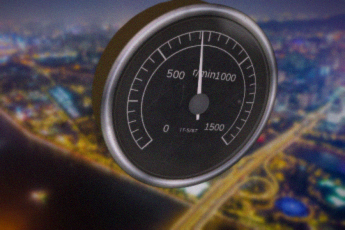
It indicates 700 rpm
